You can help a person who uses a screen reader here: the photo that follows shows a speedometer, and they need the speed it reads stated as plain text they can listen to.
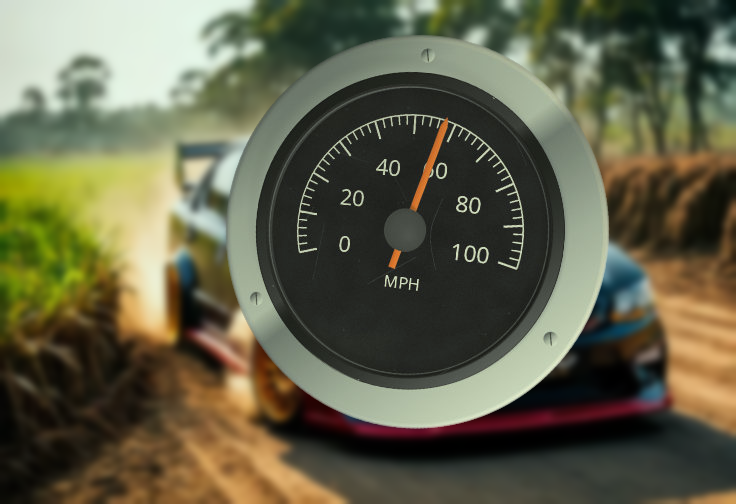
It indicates 58 mph
